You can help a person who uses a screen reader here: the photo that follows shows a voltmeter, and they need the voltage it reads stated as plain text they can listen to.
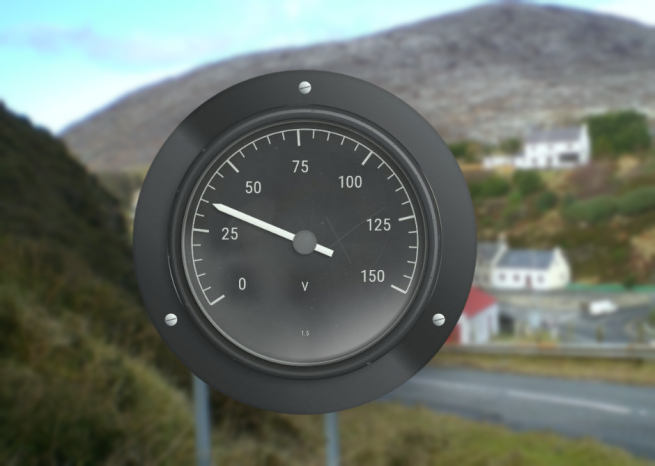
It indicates 35 V
